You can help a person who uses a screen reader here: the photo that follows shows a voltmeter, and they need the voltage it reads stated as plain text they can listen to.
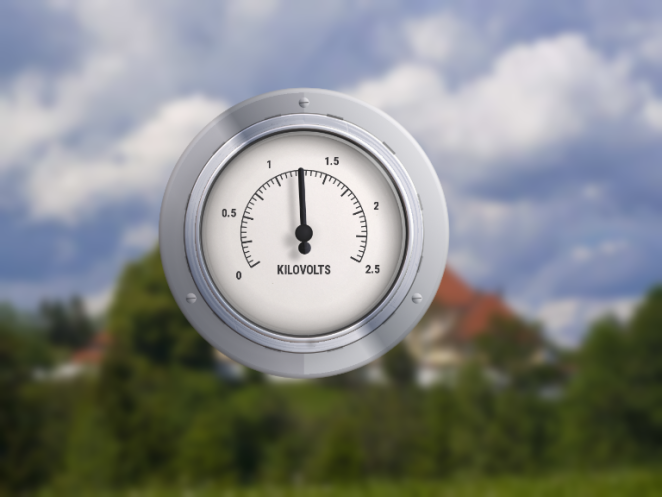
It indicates 1.25 kV
